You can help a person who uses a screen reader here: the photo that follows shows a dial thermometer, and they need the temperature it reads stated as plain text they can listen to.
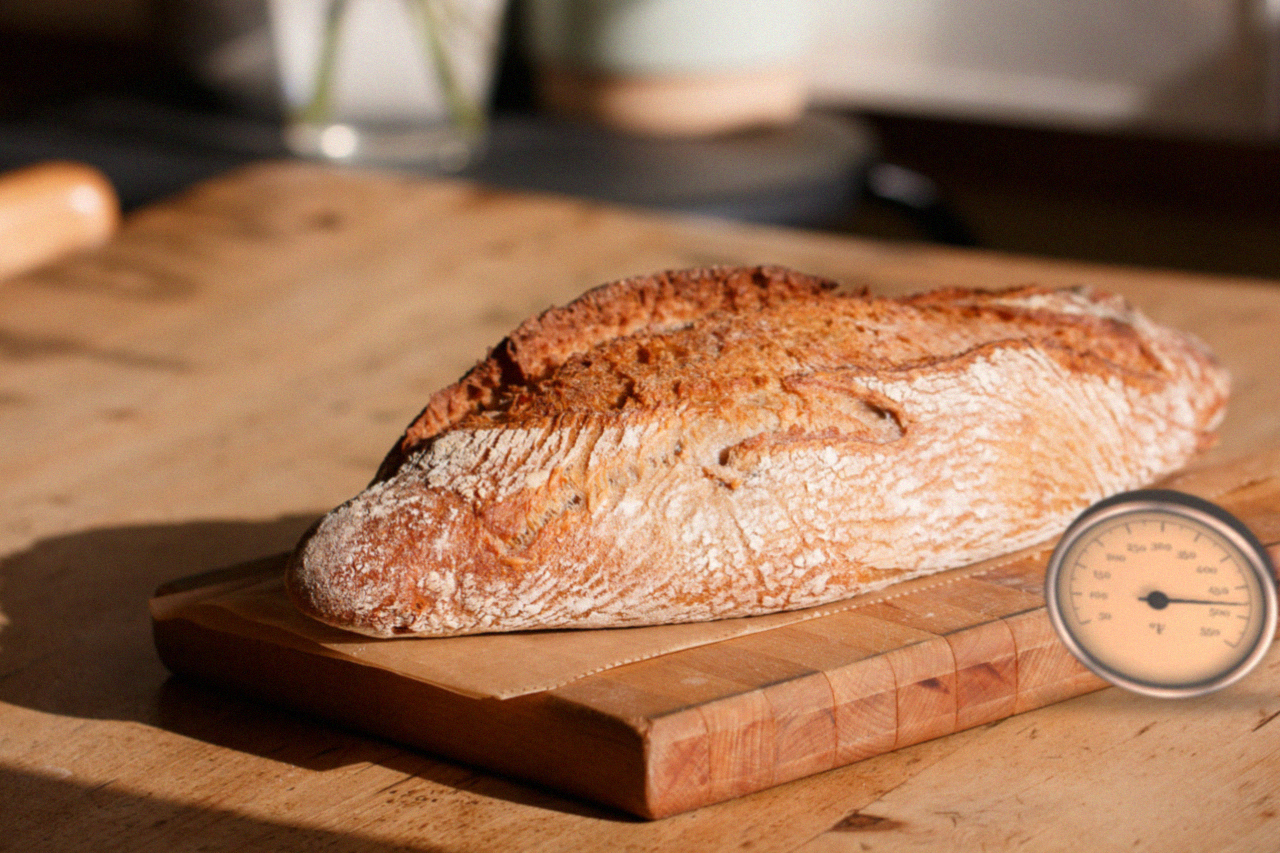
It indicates 475 °F
